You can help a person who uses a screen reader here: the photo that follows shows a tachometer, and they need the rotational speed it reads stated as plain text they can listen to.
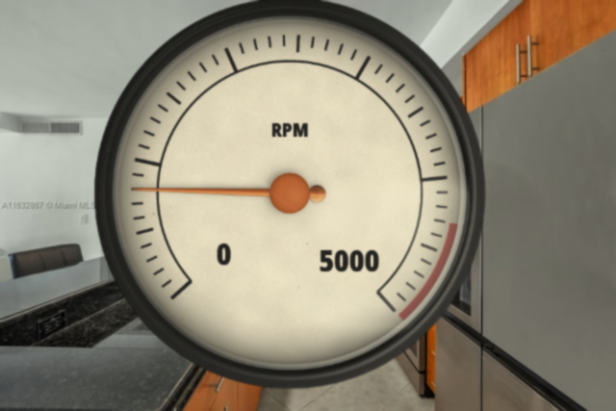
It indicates 800 rpm
